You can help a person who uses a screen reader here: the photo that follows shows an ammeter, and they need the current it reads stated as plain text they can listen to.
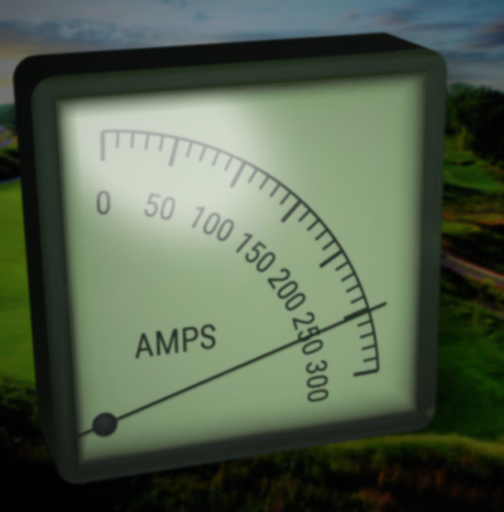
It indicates 250 A
